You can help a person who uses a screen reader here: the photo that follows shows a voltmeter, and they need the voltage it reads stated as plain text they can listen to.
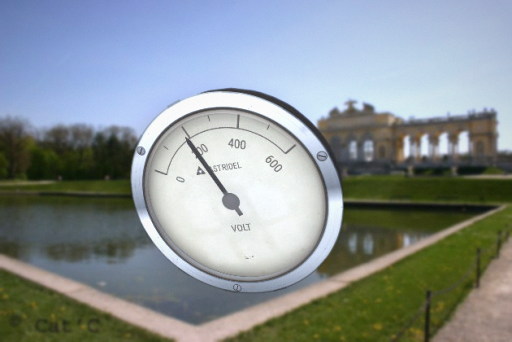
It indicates 200 V
